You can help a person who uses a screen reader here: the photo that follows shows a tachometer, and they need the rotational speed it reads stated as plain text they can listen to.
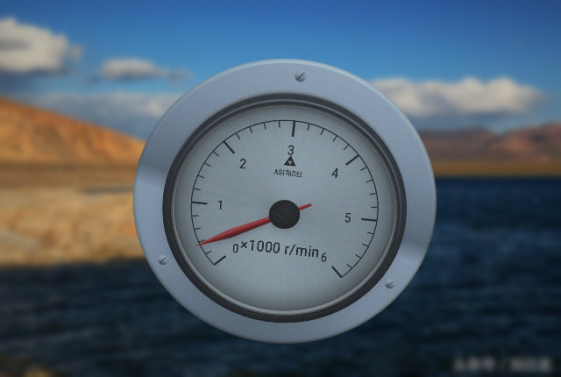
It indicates 400 rpm
